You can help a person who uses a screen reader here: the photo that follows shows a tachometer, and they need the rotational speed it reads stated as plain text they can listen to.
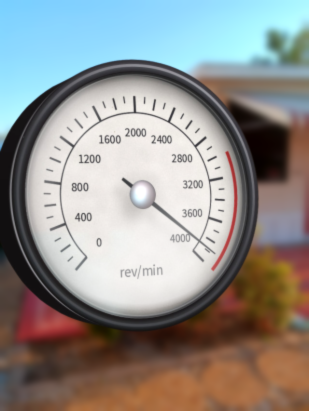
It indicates 3900 rpm
